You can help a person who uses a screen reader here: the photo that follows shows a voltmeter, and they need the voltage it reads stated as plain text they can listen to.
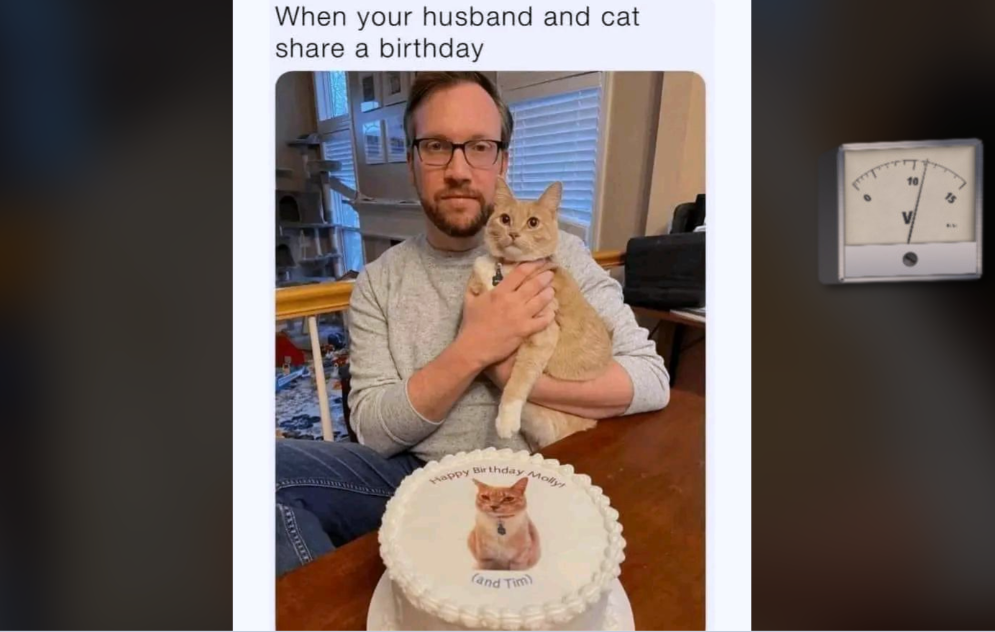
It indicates 11 V
